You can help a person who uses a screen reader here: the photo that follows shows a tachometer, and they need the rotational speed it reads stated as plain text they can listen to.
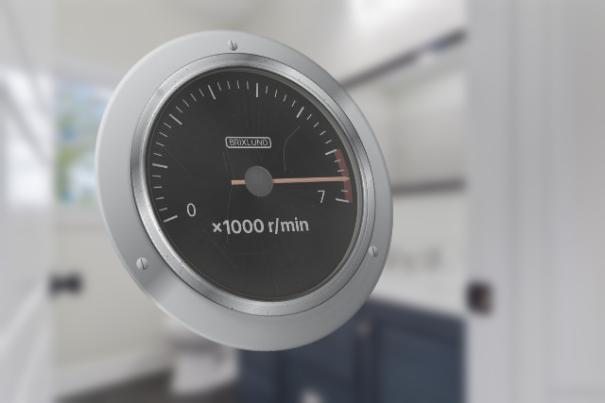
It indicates 6600 rpm
